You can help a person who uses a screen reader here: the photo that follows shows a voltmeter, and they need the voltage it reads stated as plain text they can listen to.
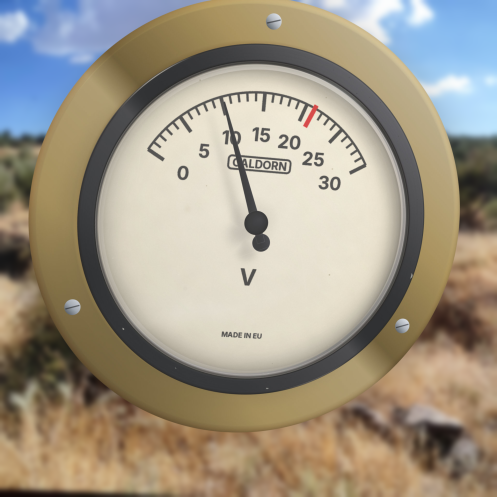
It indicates 10 V
